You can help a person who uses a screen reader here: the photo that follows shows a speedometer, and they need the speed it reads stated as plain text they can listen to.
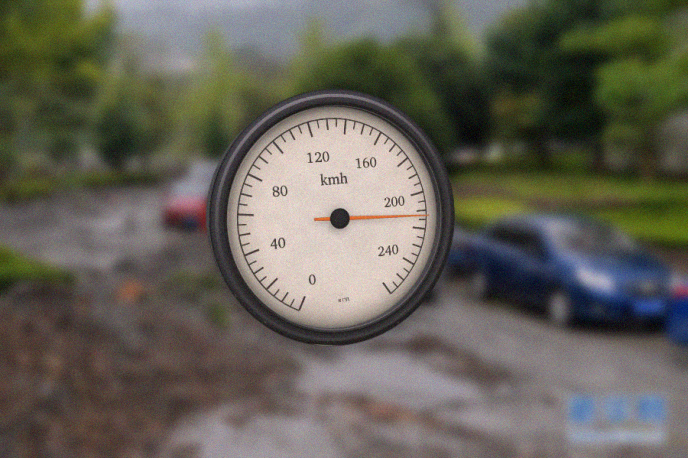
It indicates 212.5 km/h
